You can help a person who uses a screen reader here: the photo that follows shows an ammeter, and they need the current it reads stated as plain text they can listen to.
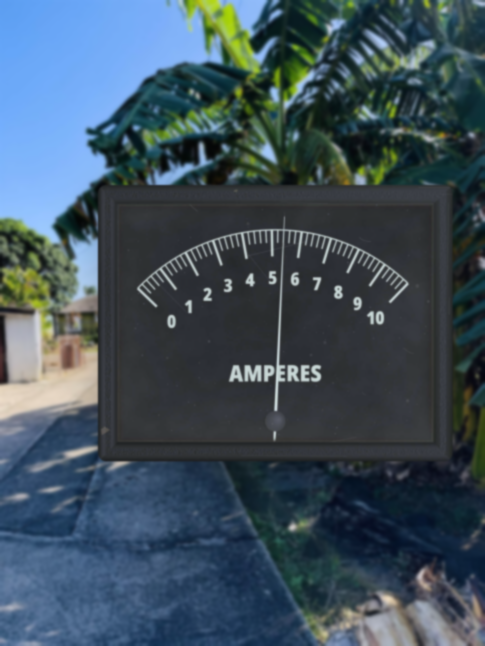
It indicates 5.4 A
